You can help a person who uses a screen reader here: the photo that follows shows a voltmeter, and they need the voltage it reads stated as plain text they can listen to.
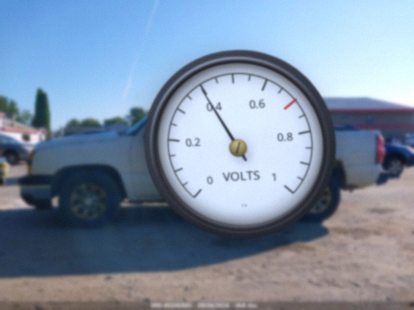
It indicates 0.4 V
